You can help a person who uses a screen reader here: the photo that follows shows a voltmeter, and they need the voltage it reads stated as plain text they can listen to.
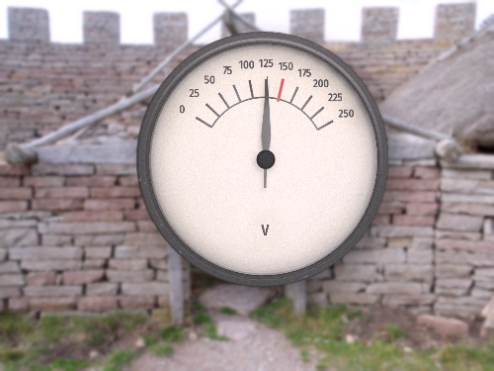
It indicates 125 V
